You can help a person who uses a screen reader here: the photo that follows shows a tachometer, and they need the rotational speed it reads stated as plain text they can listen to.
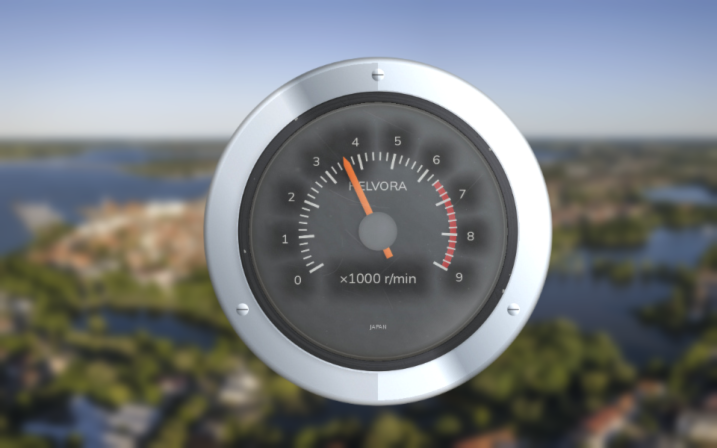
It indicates 3600 rpm
